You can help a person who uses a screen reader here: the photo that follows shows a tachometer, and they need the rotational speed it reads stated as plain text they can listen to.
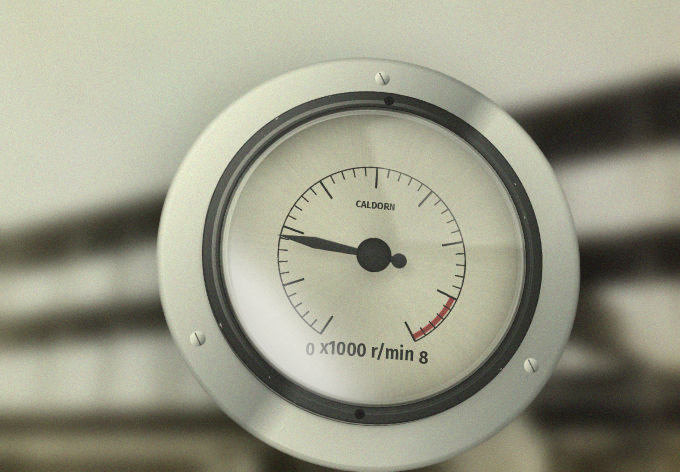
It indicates 1800 rpm
